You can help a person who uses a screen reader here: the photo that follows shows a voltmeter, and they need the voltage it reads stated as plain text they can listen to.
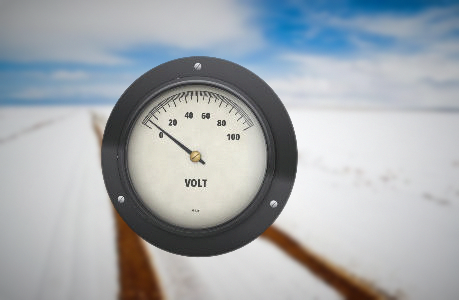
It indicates 5 V
